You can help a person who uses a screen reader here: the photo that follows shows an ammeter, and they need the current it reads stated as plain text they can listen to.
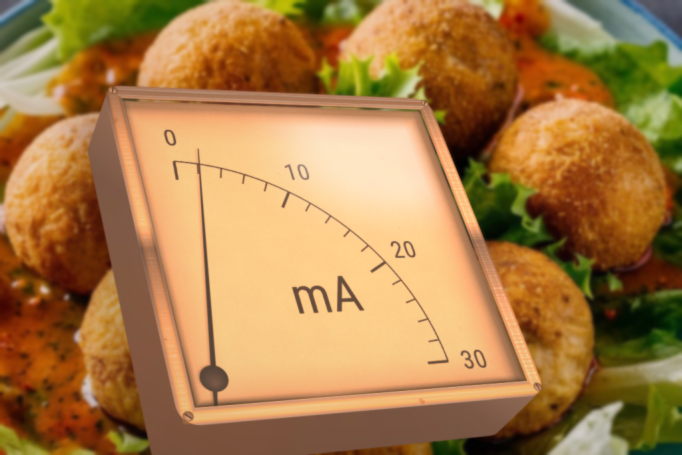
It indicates 2 mA
